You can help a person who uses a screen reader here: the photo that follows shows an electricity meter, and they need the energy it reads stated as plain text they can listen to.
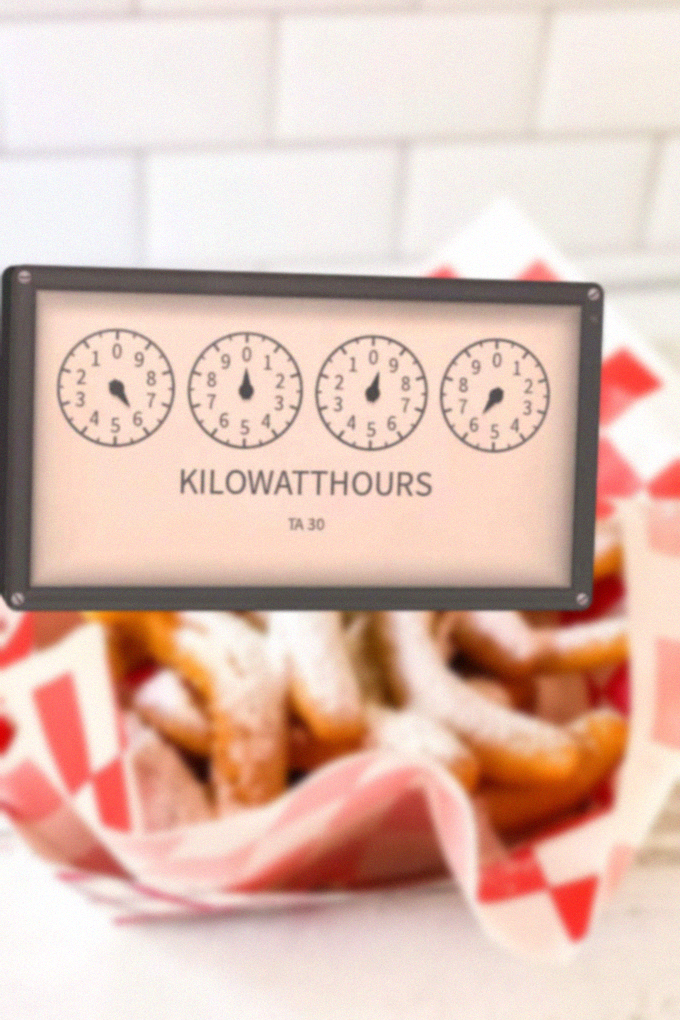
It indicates 5996 kWh
